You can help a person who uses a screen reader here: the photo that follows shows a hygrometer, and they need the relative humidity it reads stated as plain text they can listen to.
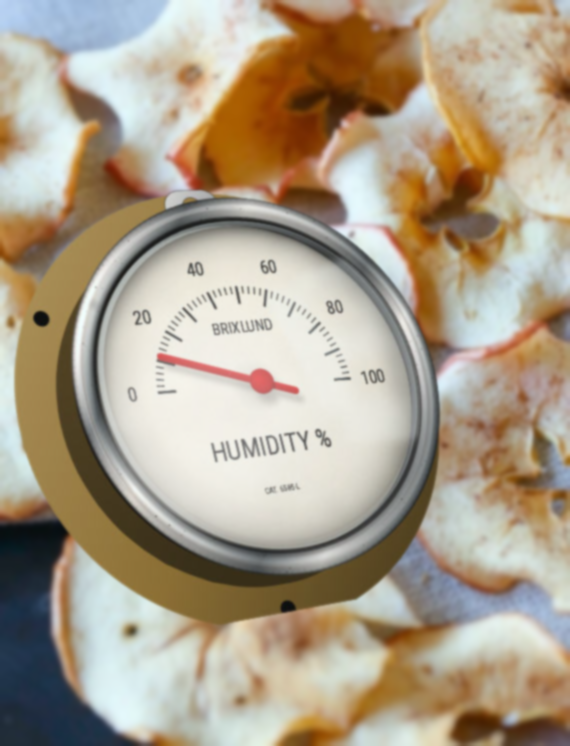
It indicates 10 %
